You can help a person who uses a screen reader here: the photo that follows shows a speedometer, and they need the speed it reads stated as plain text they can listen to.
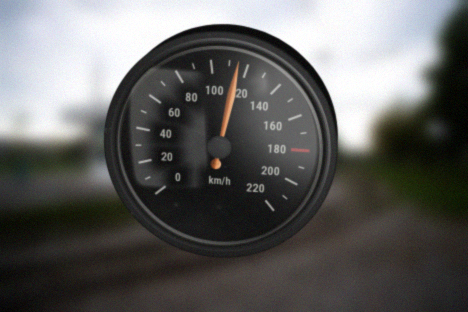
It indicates 115 km/h
